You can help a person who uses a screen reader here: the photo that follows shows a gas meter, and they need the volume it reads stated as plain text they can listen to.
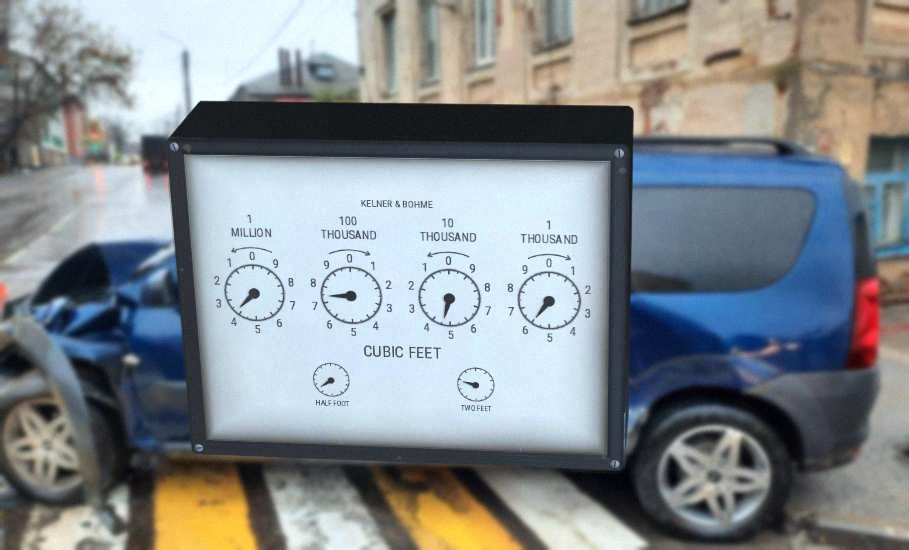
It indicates 374600 ft³
